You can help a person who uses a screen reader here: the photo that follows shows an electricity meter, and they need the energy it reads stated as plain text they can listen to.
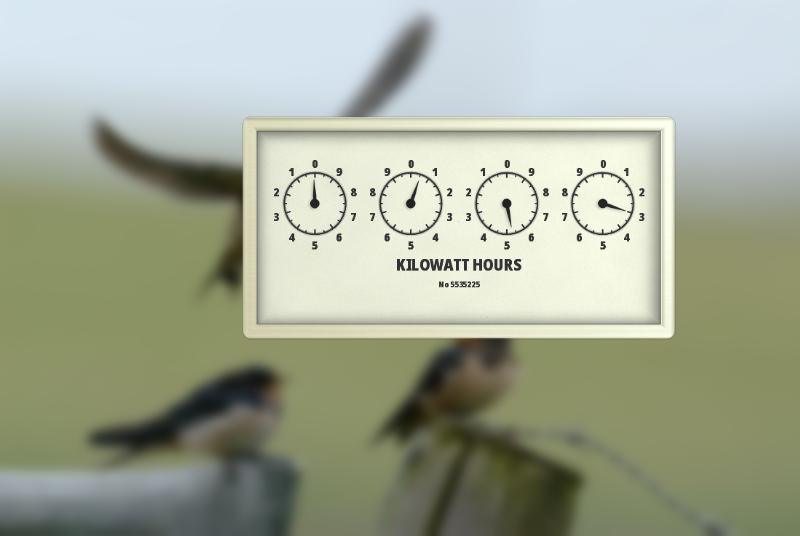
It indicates 53 kWh
